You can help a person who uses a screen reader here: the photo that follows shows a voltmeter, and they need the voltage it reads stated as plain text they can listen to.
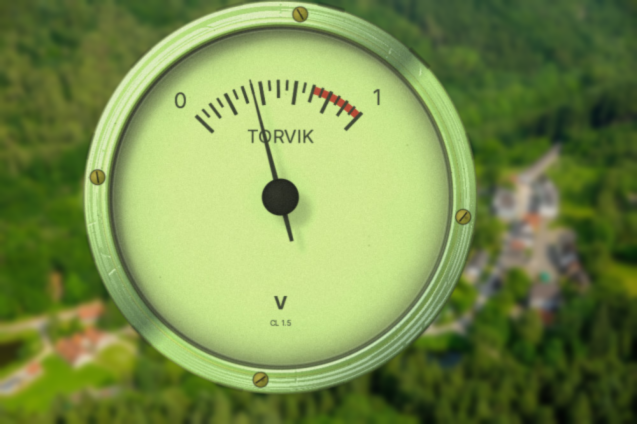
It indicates 0.35 V
